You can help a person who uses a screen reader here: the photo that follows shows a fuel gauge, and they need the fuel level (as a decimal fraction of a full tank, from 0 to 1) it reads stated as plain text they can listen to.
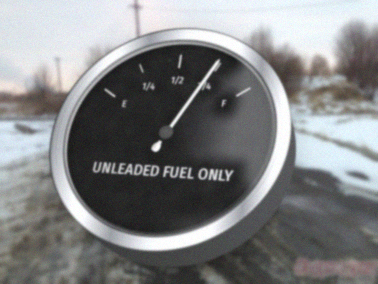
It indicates 0.75
